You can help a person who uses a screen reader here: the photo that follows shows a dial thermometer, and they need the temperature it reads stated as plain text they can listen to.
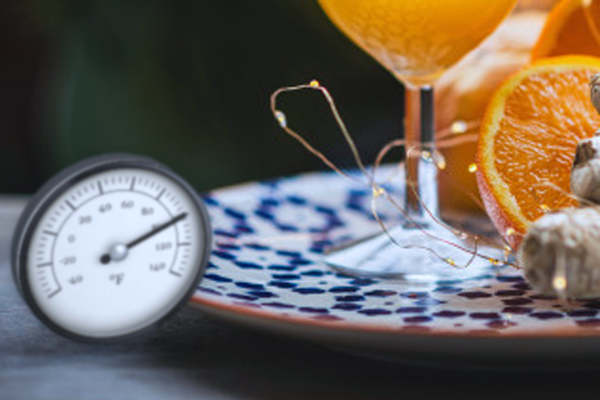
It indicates 100 °F
